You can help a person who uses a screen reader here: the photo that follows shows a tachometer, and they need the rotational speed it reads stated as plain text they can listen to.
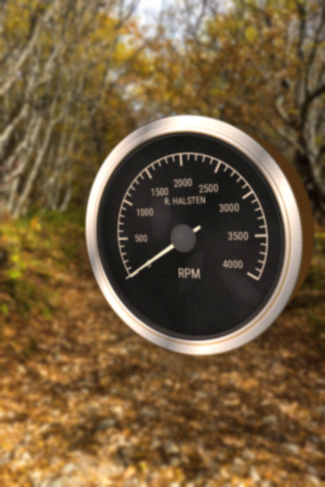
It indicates 0 rpm
